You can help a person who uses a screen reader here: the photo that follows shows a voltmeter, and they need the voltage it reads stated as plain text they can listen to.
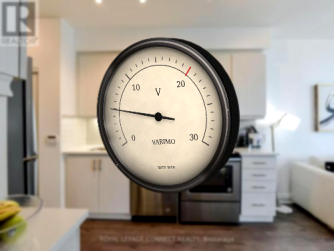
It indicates 5 V
